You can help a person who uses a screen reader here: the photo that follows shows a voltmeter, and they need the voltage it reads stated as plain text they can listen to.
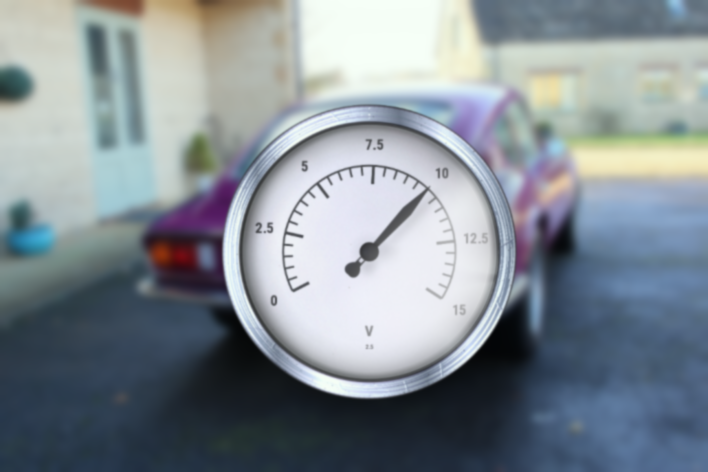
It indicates 10 V
